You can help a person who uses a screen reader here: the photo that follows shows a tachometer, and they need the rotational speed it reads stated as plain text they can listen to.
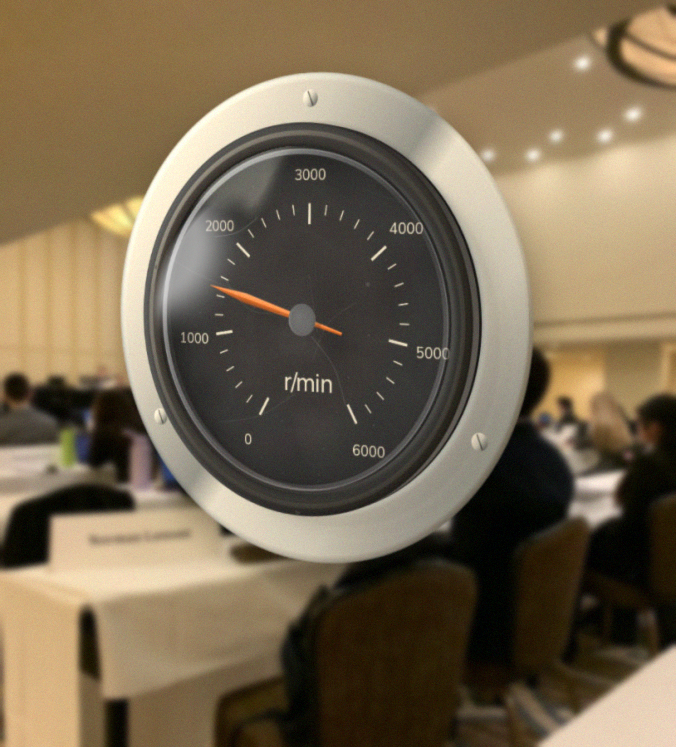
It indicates 1500 rpm
